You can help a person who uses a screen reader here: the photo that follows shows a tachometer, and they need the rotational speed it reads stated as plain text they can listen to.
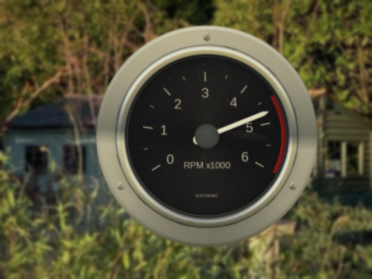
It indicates 4750 rpm
